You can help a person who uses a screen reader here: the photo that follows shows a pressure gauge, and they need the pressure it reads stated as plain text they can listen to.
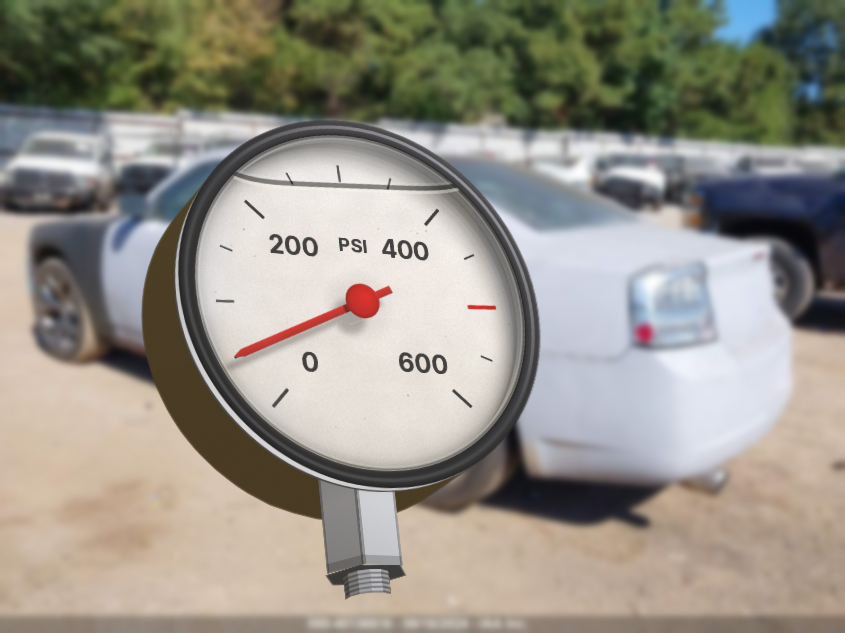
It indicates 50 psi
